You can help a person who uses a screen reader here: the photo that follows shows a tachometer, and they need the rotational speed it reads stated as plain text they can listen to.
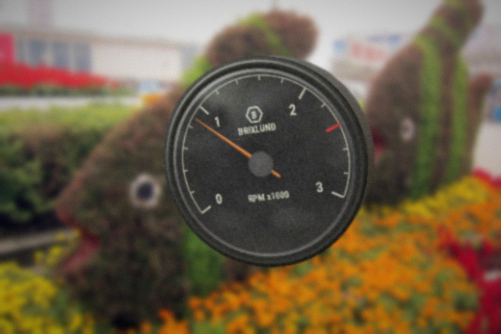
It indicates 900 rpm
